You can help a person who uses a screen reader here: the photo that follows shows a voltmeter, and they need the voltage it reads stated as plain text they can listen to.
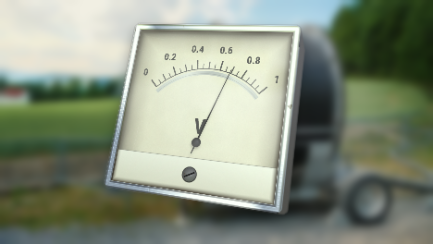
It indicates 0.7 V
